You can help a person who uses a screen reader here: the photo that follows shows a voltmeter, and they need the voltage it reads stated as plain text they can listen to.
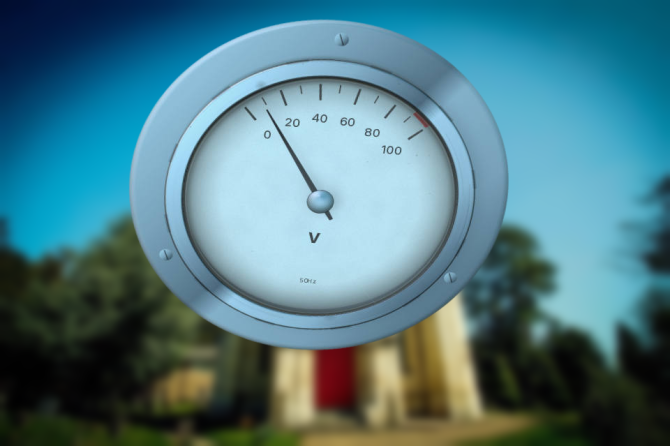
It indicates 10 V
